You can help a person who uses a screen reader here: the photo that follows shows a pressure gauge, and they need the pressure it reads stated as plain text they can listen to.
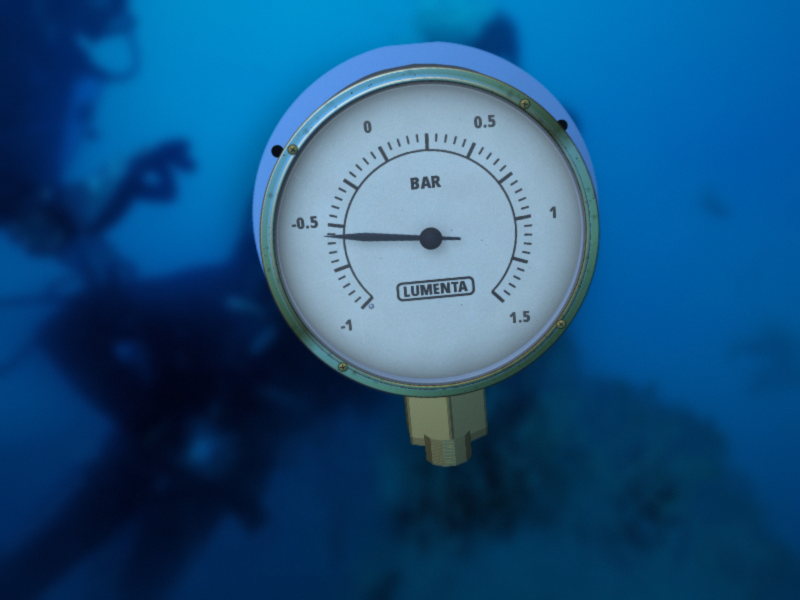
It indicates -0.55 bar
